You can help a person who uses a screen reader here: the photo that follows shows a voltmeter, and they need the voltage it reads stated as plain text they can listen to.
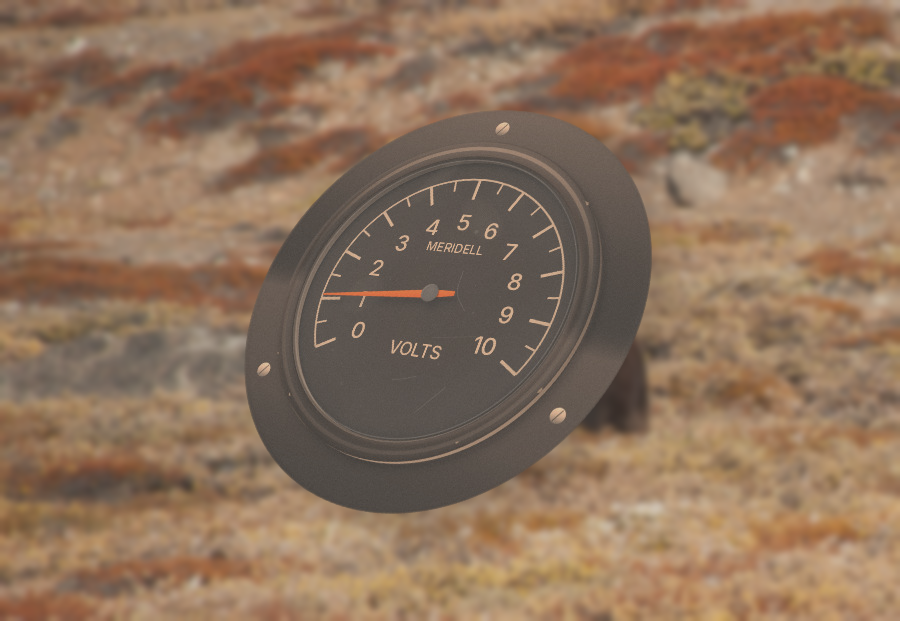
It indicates 1 V
